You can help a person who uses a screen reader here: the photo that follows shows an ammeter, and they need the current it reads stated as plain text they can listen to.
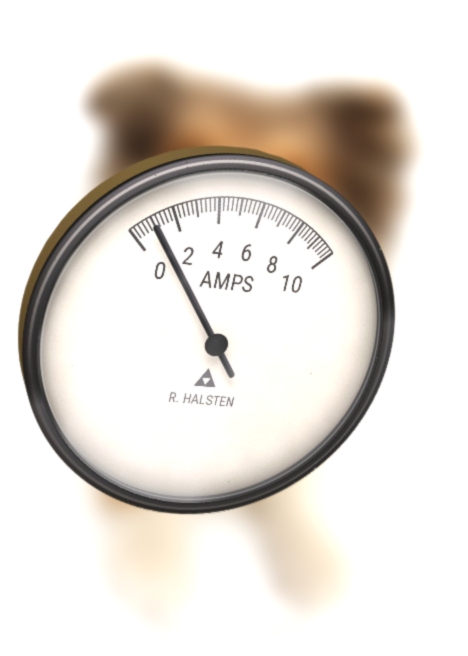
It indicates 1 A
